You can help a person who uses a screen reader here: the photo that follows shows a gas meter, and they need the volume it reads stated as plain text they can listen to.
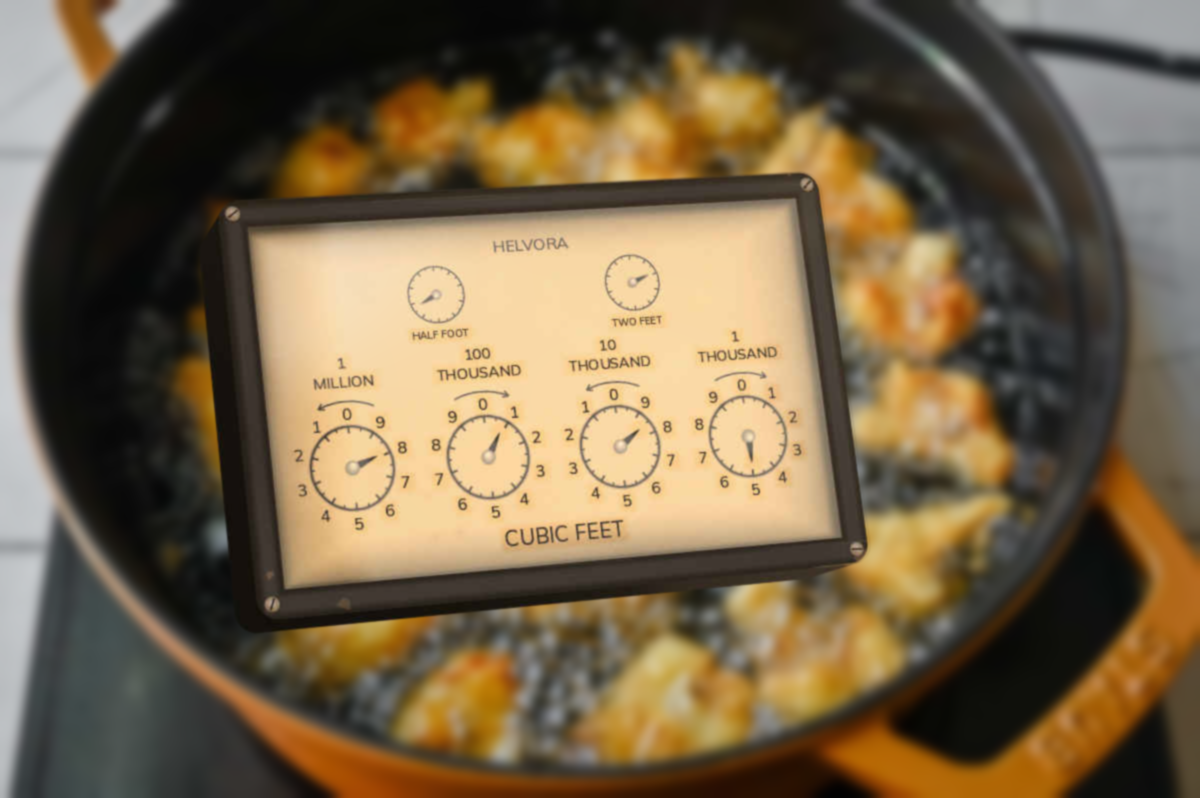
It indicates 808500 ft³
